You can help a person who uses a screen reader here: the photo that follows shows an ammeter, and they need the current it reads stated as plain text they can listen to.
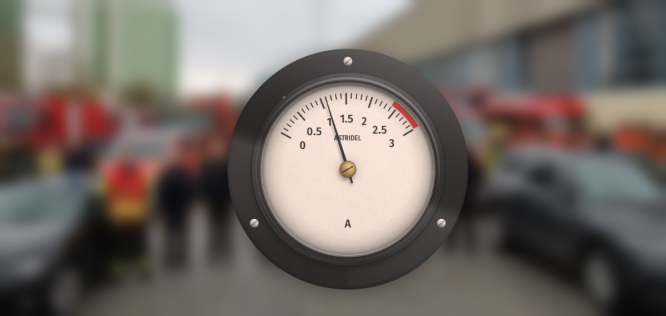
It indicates 1.1 A
